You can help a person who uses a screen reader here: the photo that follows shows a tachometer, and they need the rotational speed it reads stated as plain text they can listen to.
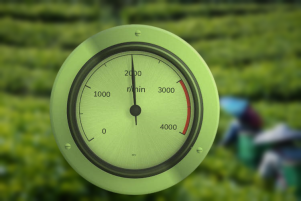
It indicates 2000 rpm
